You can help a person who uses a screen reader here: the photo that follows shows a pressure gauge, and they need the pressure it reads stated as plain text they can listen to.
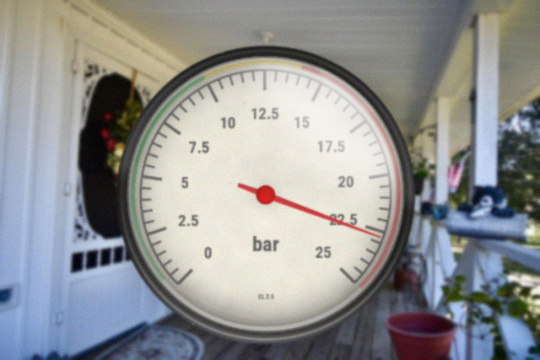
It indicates 22.75 bar
